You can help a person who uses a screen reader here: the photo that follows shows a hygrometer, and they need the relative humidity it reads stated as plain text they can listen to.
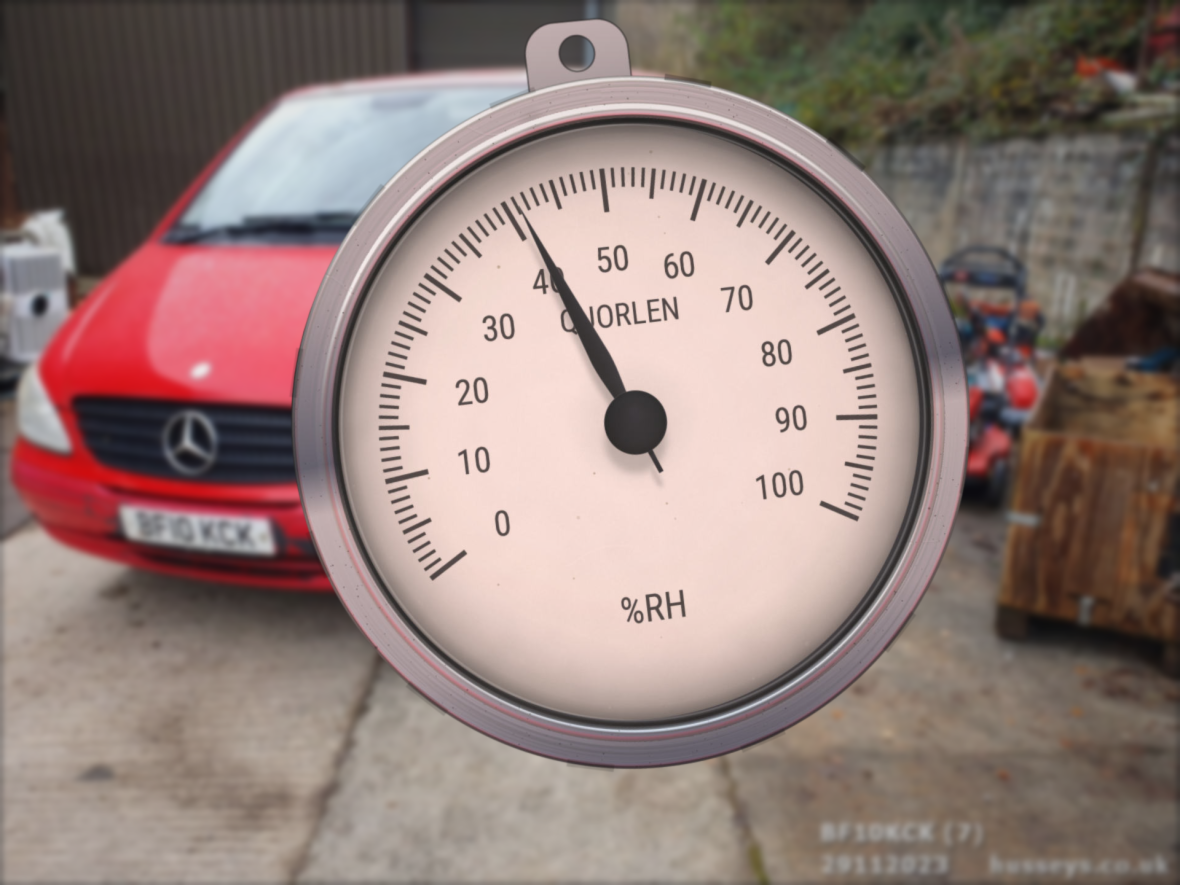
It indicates 41 %
